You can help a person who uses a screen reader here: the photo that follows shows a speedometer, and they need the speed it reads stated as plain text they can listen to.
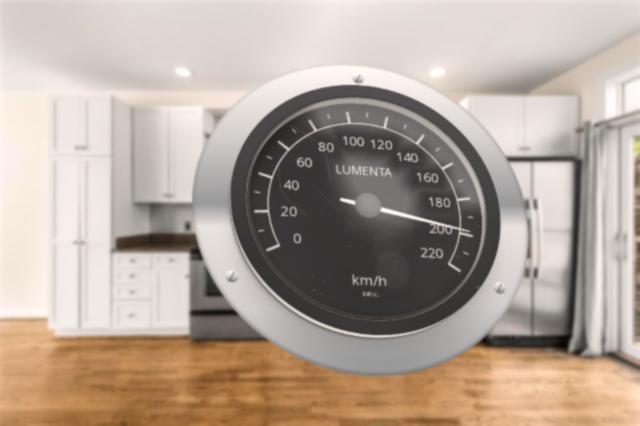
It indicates 200 km/h
